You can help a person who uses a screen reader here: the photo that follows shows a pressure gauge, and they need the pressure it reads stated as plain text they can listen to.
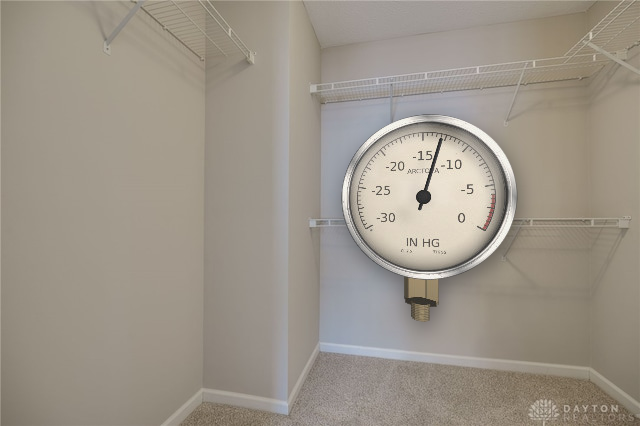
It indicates -13 inHg
